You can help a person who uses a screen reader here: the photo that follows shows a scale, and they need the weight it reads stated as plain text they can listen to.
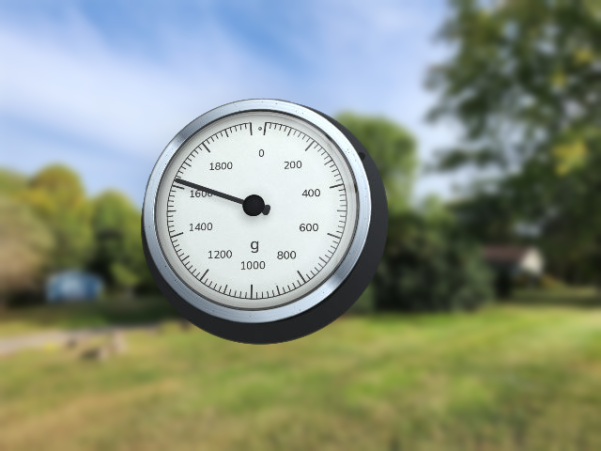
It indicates 1620 g
